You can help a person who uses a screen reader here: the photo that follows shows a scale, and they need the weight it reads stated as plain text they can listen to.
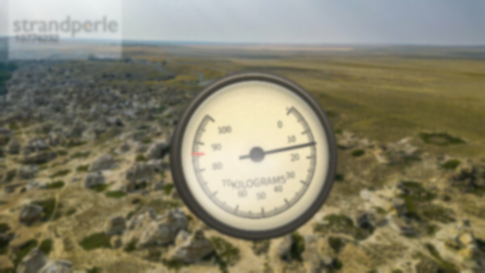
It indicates 15 kg
